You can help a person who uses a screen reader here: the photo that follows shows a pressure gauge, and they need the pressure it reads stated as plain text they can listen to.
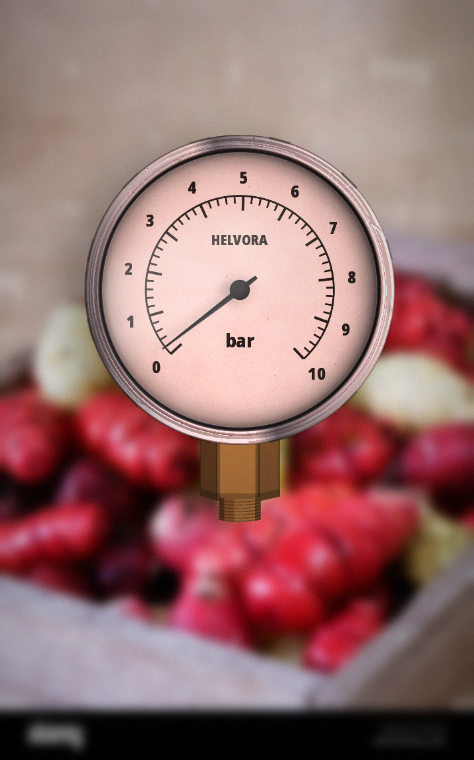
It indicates 0.2 bar
